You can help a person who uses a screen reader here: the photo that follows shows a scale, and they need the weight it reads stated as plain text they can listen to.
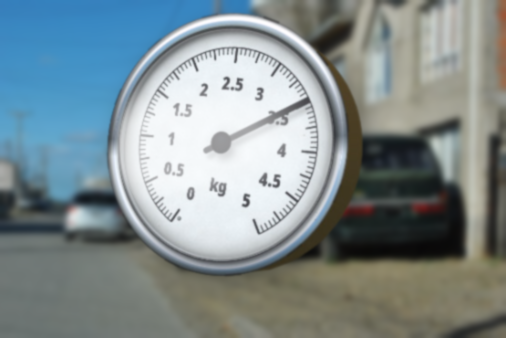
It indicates 3.5 kg
